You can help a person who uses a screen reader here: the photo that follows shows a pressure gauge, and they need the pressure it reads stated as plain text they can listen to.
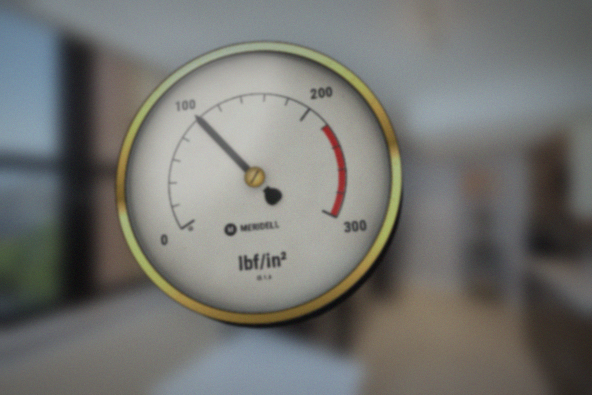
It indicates 100 psi
